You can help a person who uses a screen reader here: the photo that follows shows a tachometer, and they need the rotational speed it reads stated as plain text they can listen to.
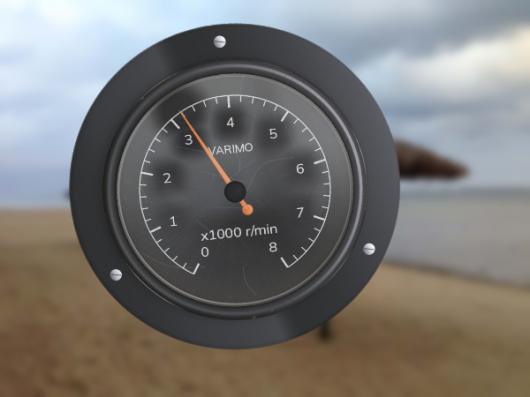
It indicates 3200 rpm
